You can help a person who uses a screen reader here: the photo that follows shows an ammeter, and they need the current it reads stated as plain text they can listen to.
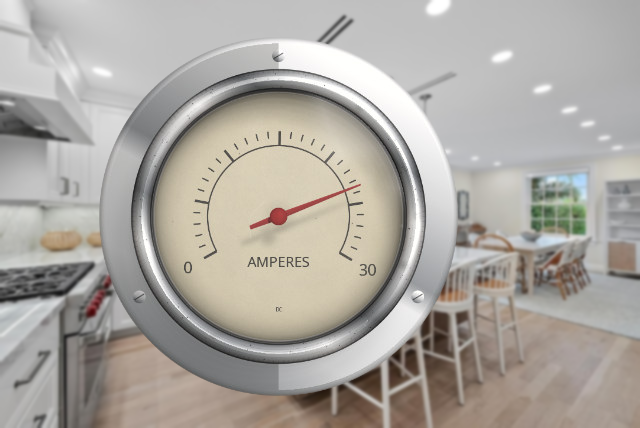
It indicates 23.5 A
